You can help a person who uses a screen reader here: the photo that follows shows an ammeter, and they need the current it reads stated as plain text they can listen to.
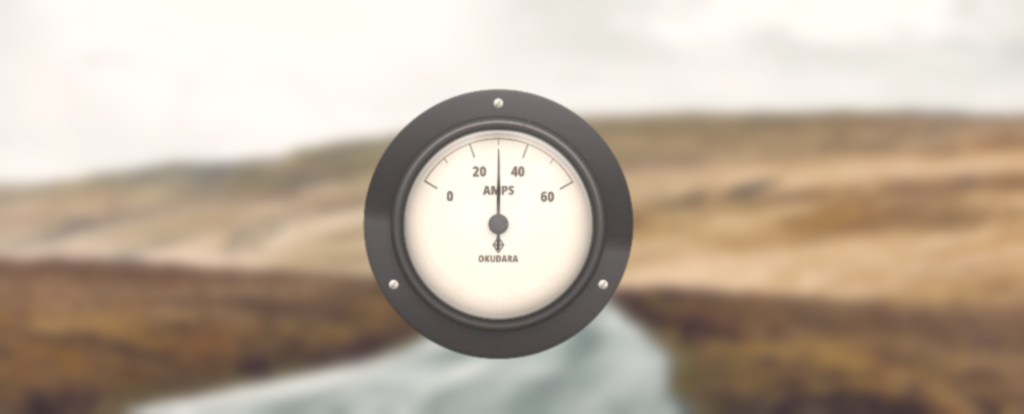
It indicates 30 A
